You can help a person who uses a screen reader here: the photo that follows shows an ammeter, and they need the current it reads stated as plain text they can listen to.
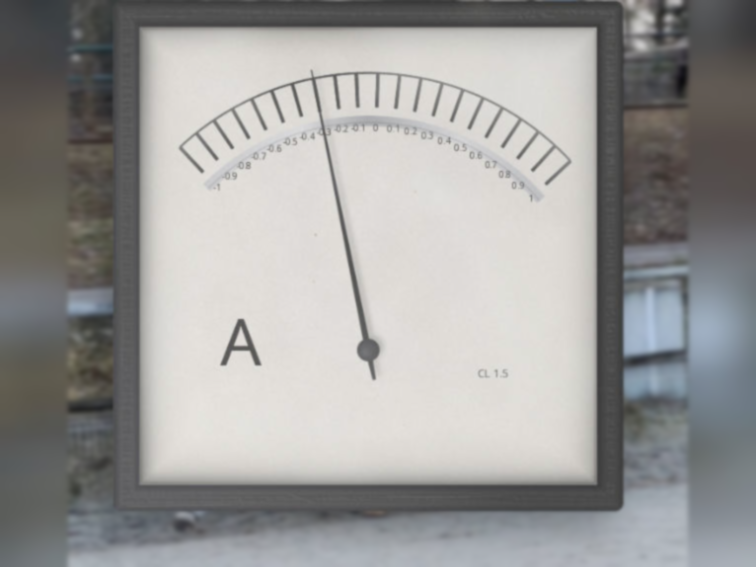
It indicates -0.3 A
